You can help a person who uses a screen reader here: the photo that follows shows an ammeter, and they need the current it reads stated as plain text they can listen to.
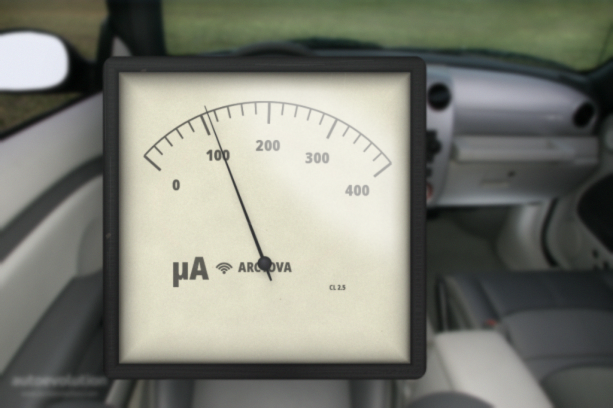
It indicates 110 µA
